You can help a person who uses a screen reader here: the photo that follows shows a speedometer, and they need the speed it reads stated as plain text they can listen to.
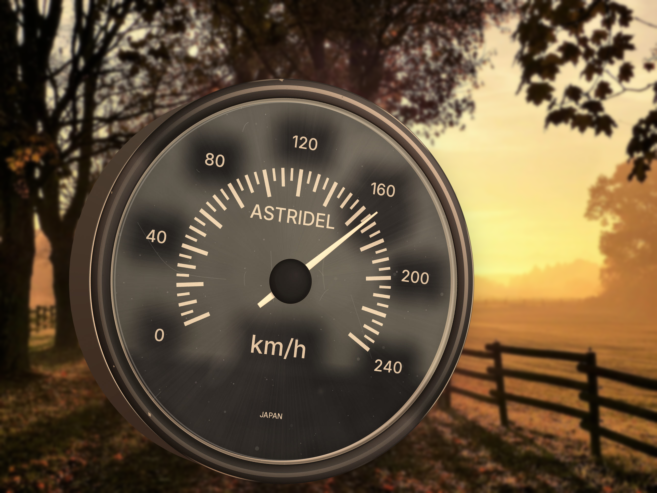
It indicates 165 km/h
